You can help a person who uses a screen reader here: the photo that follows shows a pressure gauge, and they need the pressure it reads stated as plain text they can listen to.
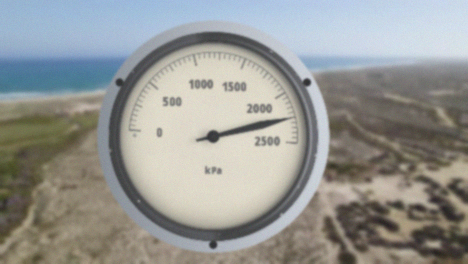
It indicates 2250 kPa
